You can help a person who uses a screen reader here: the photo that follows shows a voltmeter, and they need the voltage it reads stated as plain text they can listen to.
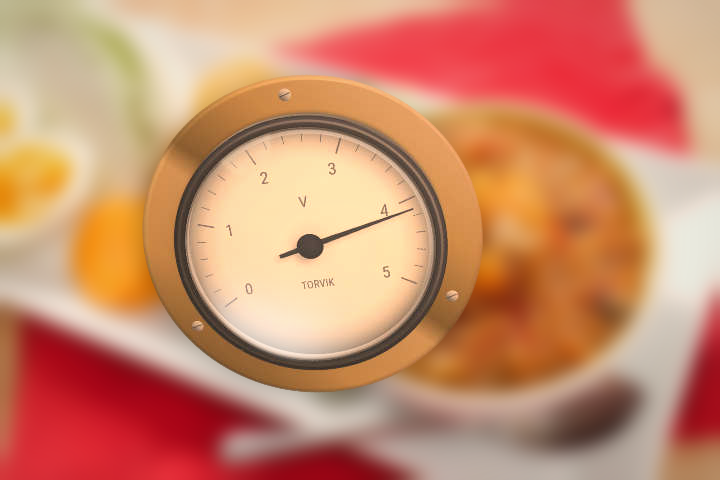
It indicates 4.1 V
